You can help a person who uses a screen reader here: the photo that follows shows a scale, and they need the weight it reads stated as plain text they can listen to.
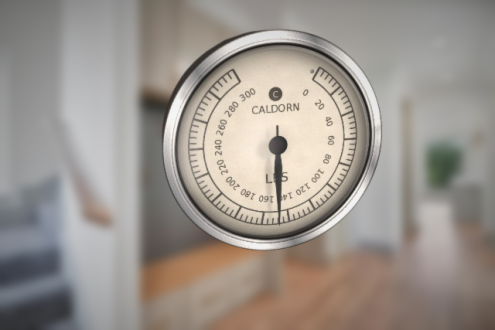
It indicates 148 lb
